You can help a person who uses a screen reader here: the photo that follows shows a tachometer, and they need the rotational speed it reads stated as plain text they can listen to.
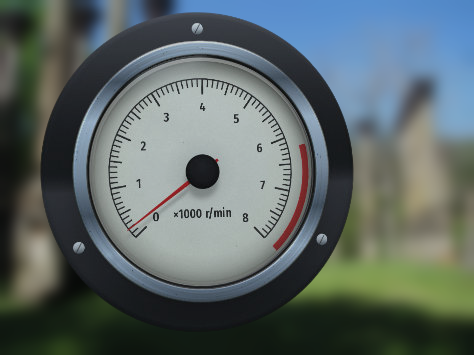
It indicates 200 rpm
